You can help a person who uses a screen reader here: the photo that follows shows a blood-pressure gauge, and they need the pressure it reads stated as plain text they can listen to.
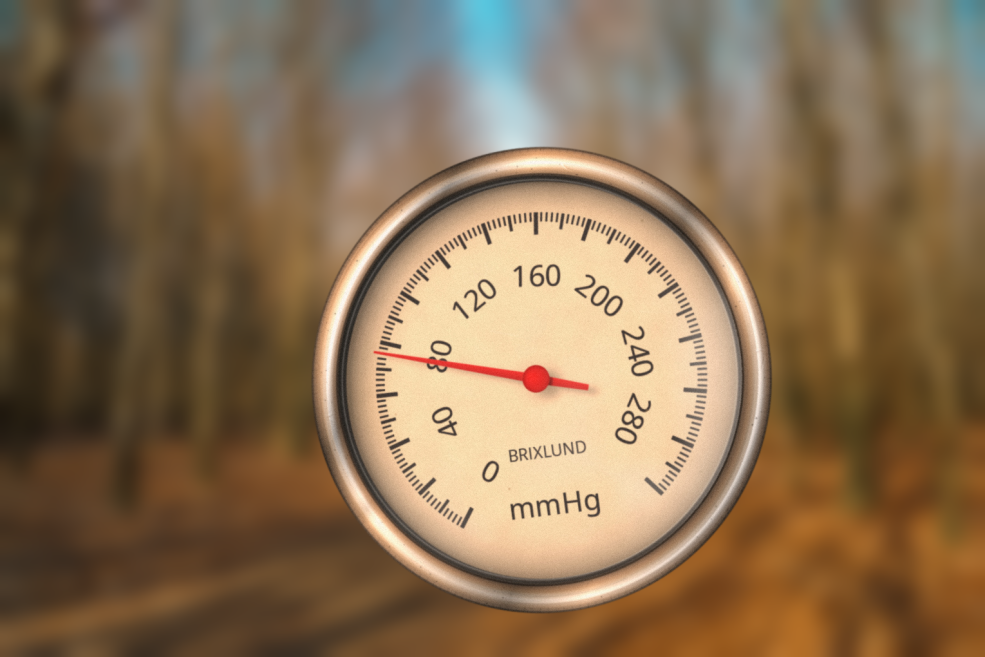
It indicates 76 mmHg
